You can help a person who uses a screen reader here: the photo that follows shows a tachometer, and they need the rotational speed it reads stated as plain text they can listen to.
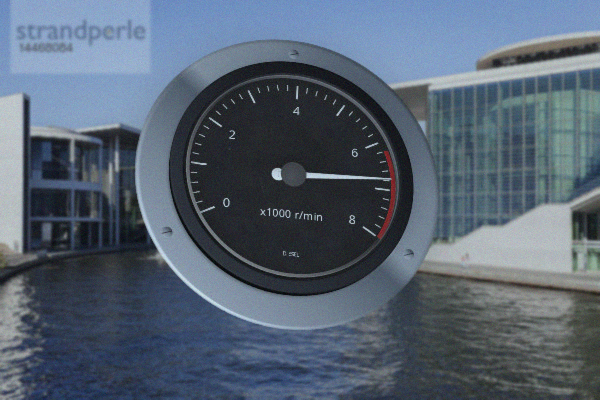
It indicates 6800 rpm
